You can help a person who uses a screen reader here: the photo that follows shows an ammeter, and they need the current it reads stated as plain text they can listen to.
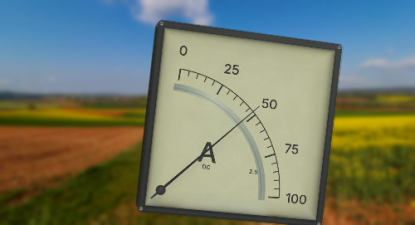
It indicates 47.5 A
